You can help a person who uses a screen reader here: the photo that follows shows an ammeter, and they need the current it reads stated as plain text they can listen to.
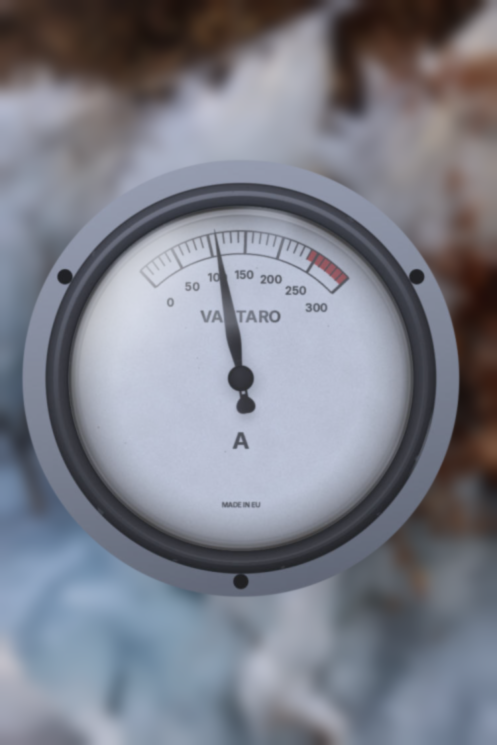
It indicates 110 A
